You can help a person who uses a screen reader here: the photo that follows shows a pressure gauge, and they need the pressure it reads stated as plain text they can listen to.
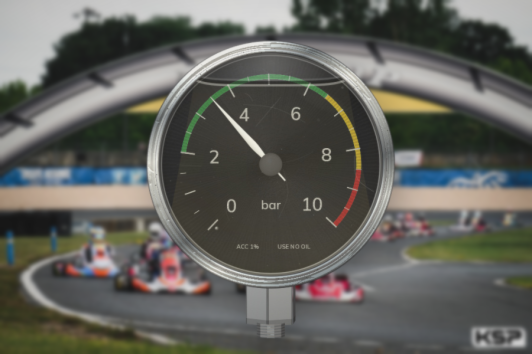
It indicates 3.5 bar
